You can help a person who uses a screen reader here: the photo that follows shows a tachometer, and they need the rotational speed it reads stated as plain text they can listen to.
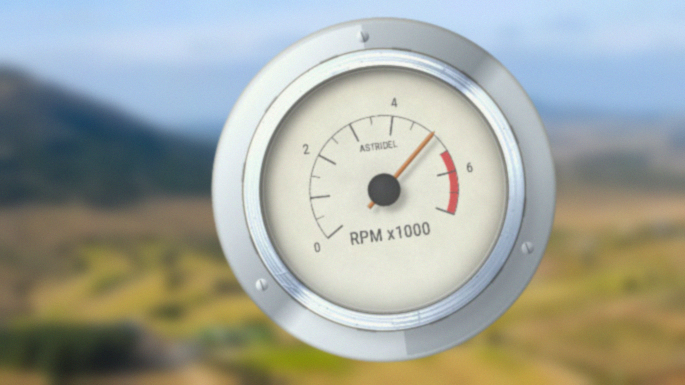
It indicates 5000 rpm
